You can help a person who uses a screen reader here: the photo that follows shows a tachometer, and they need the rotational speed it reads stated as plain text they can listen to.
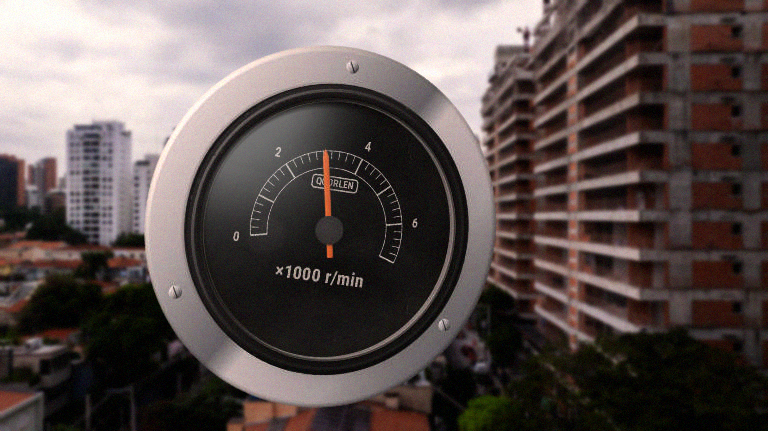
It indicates 3000 rpm
